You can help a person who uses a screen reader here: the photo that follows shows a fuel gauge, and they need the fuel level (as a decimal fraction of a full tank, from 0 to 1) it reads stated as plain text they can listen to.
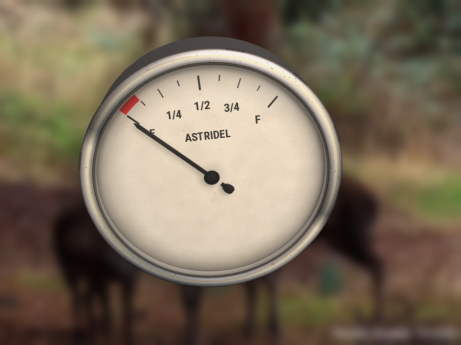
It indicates 0
